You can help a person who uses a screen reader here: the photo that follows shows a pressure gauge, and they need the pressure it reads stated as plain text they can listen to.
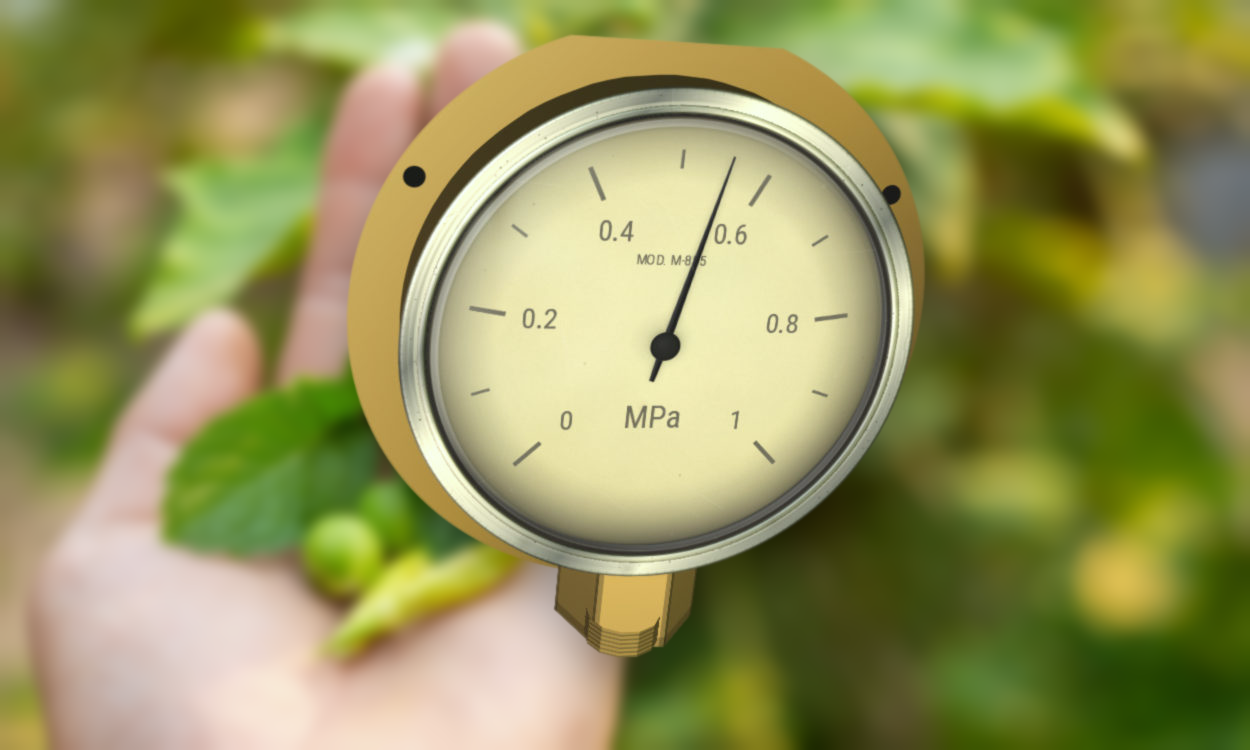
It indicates 0.55 MPa
